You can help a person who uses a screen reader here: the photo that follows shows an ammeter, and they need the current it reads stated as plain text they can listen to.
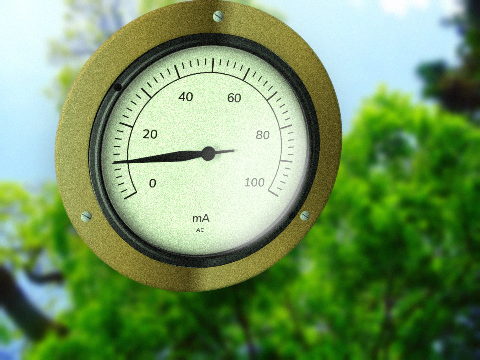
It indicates 10 mA
